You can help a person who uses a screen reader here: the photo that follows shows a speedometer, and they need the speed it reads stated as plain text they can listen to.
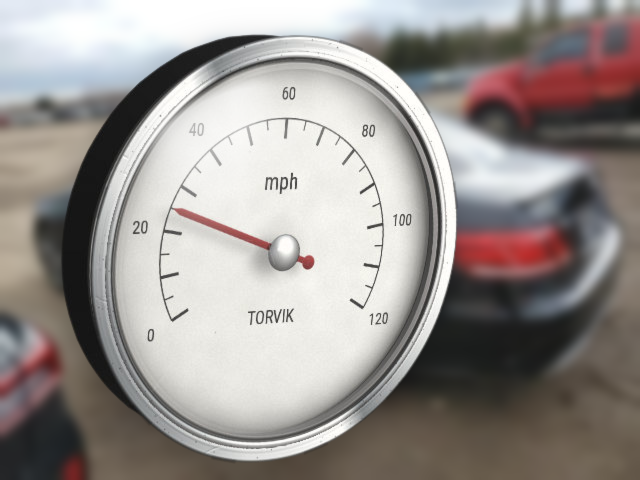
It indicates 25 mph
